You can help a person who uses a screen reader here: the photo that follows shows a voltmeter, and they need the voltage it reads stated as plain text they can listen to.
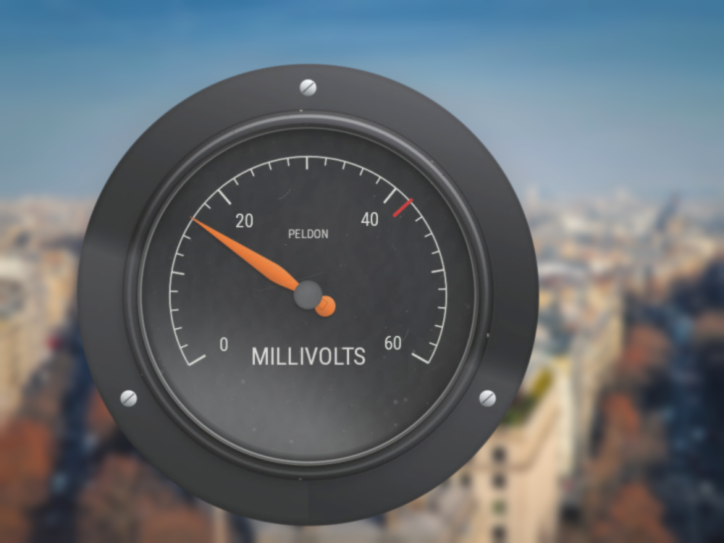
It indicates 16 mV
